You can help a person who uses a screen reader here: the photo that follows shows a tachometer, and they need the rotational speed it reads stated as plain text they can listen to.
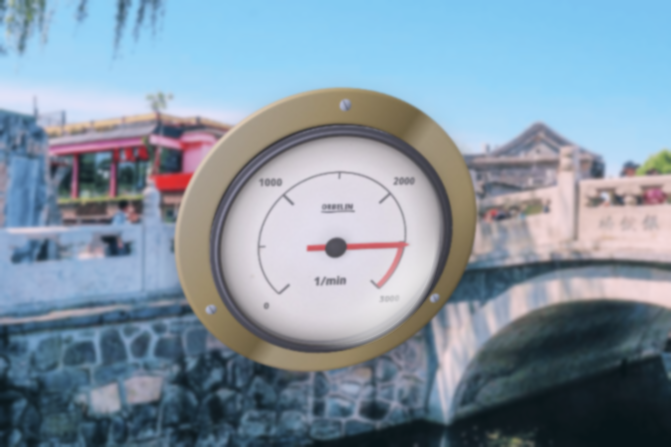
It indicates 2500 rpm
